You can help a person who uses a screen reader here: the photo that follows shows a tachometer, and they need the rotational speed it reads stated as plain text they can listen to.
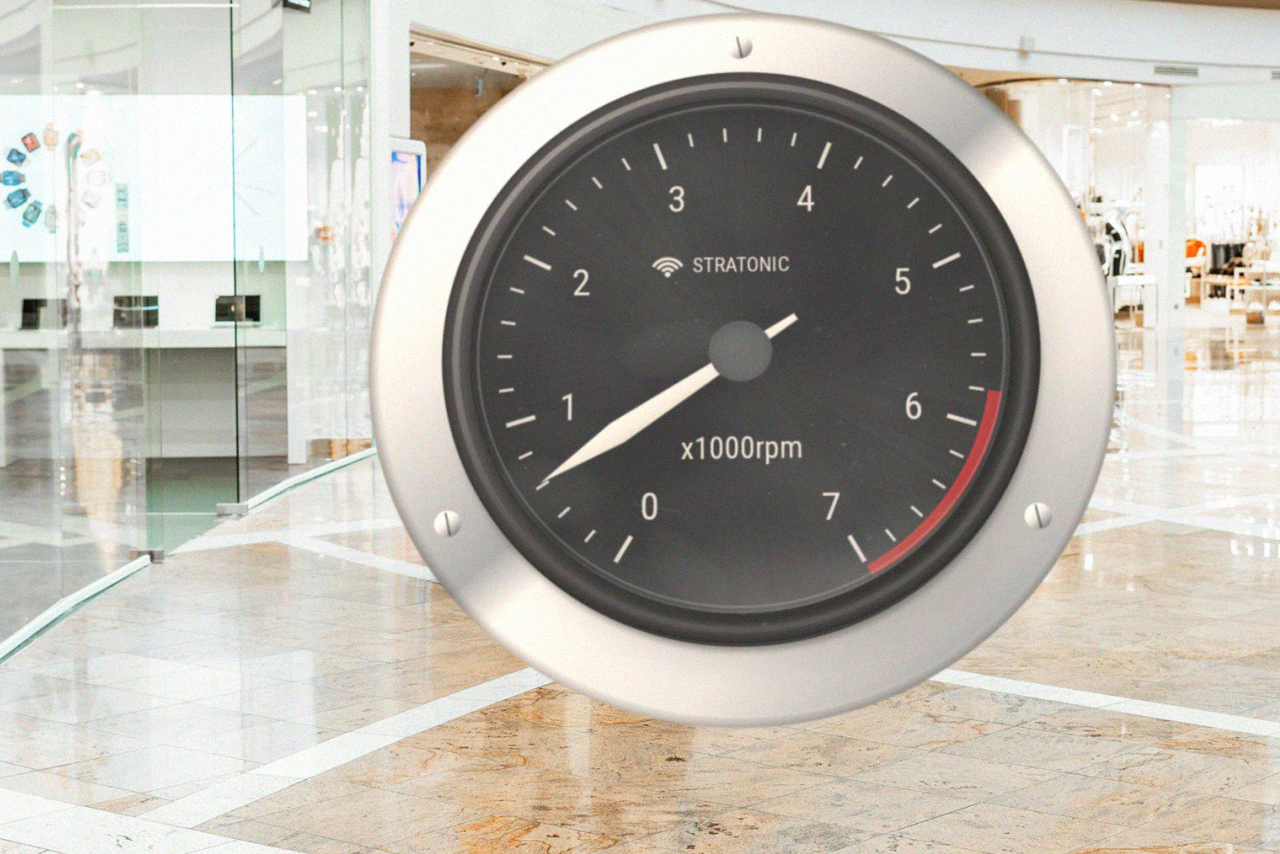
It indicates 600 rpm
